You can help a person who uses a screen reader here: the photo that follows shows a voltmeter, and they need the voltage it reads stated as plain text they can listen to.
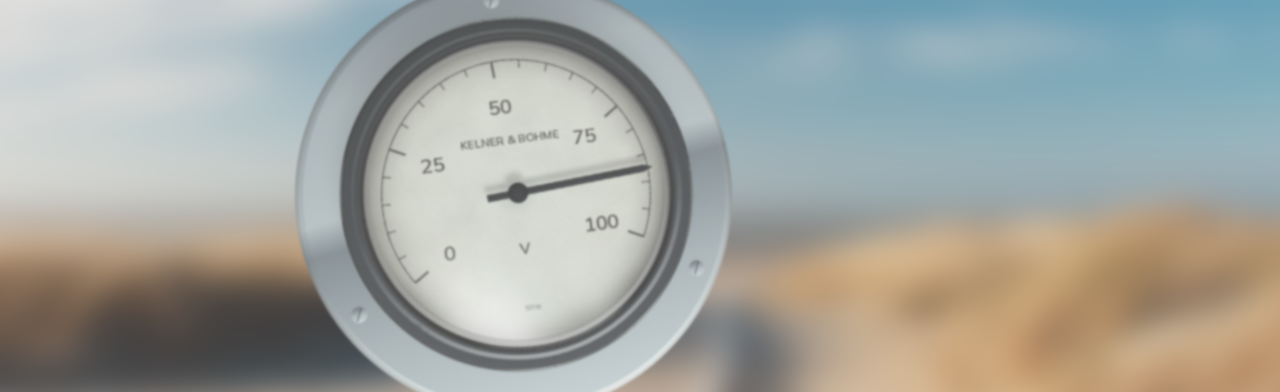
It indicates 87.5 V
